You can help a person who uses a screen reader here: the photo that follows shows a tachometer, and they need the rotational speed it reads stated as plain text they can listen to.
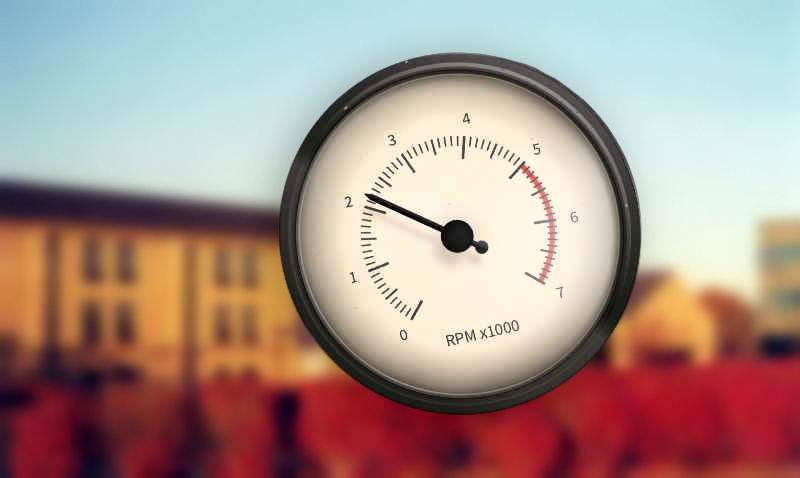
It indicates 2200 rpm
